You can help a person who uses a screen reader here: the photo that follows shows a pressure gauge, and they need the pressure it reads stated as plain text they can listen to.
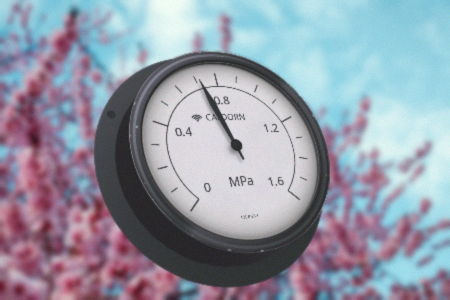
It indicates 0.7 MPa
